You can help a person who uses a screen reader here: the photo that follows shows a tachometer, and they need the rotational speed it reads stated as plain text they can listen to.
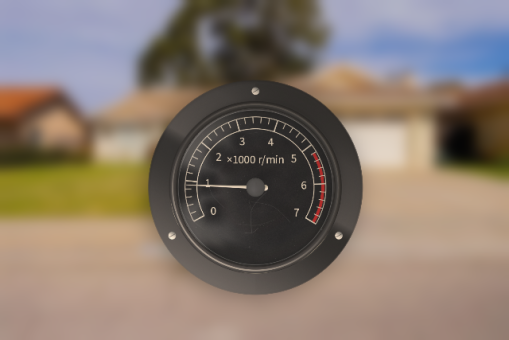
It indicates 900 rpm
